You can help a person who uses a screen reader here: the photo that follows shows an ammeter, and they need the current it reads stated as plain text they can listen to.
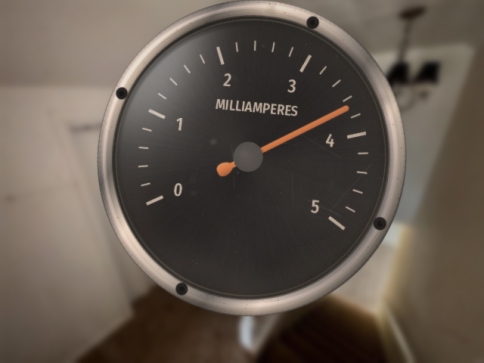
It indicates 3.7 mA
